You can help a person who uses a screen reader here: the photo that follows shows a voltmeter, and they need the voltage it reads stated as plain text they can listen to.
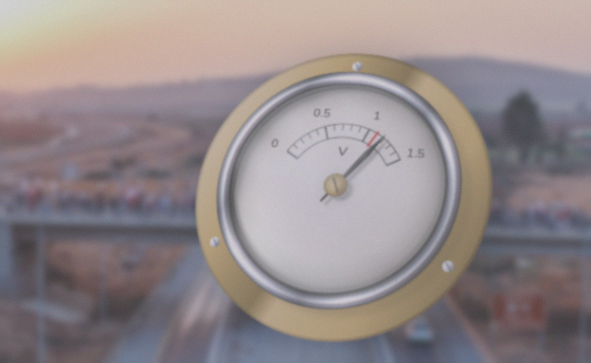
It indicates 1.2 V
